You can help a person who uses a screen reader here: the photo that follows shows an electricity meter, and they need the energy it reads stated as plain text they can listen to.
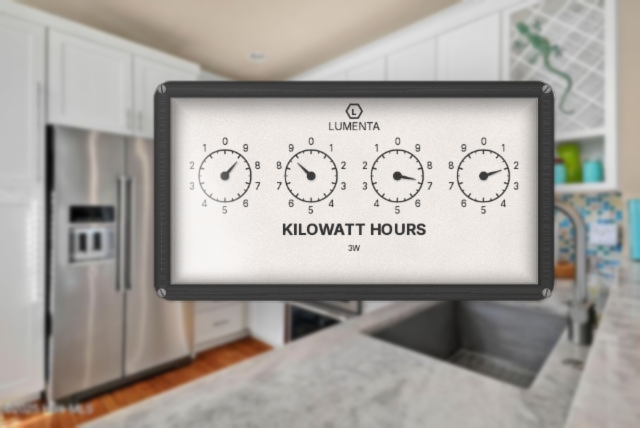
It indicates 8872 kWh
